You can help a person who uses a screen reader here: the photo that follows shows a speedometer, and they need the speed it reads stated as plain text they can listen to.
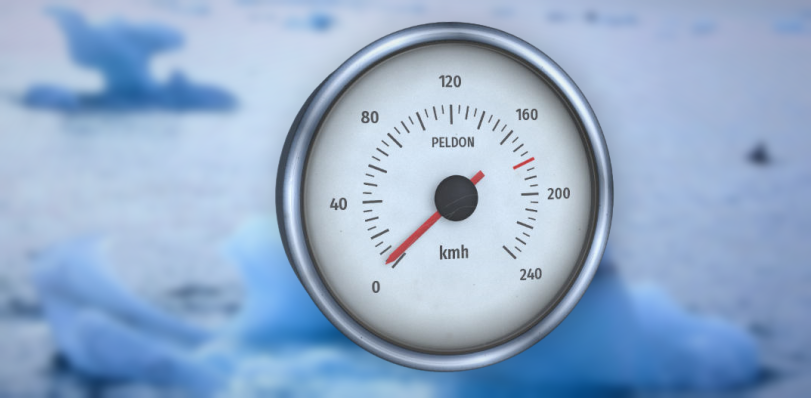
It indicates 5 km/h
